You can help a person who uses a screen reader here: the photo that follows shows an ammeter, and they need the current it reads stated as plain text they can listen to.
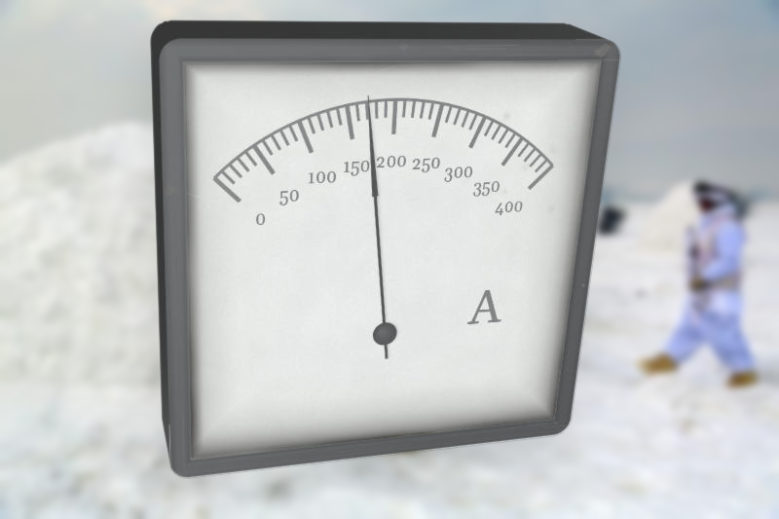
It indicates 170 A
